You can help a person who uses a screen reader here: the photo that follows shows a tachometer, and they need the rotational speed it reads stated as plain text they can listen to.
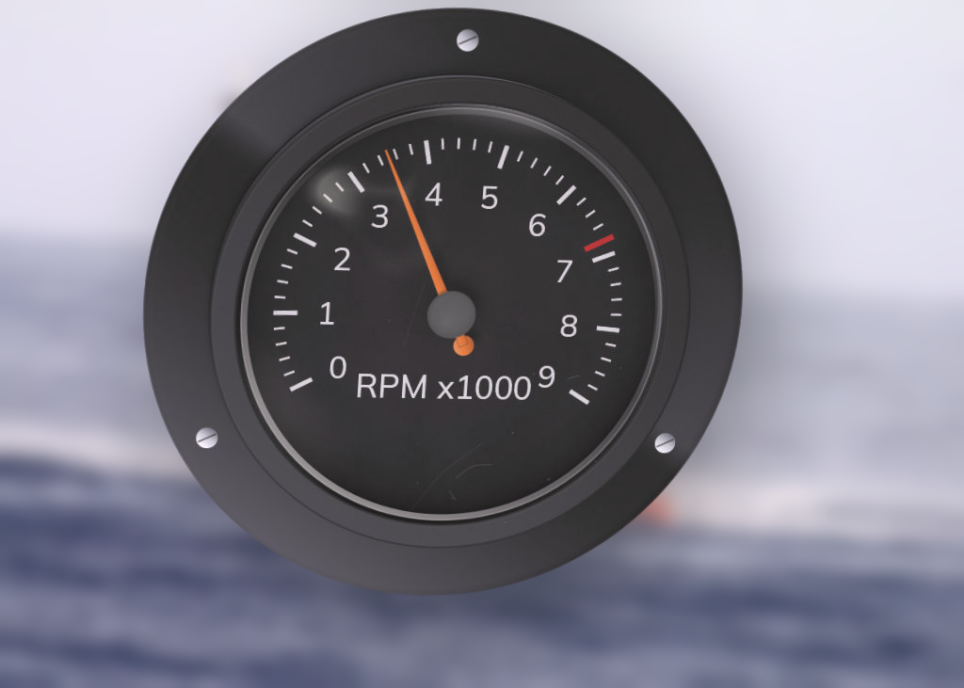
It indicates 3500 rpm
